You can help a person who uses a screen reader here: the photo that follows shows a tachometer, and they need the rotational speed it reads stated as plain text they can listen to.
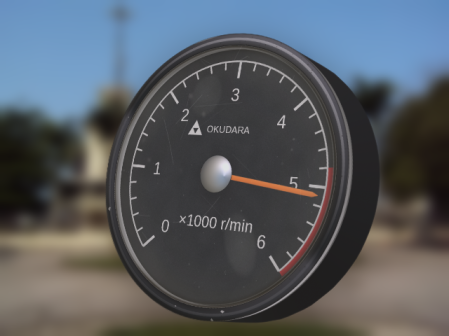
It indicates 5100 rpm
